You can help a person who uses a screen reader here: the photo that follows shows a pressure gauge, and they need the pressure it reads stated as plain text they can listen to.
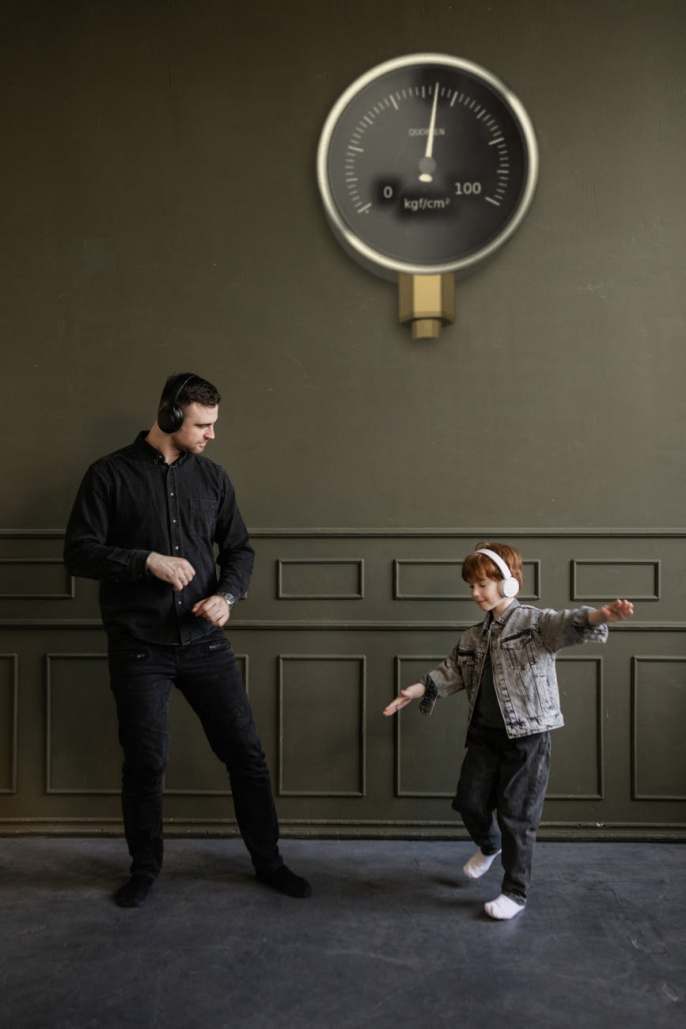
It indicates 54 kg/cm²
